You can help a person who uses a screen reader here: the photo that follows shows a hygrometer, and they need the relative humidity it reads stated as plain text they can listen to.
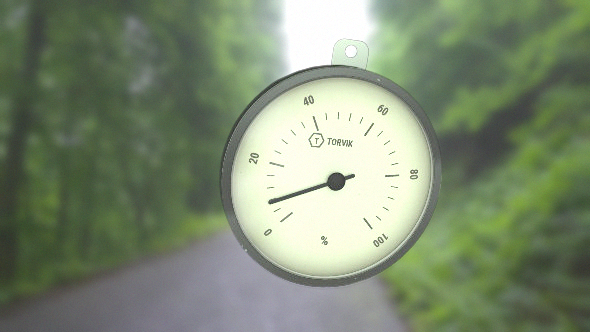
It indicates 8 %
